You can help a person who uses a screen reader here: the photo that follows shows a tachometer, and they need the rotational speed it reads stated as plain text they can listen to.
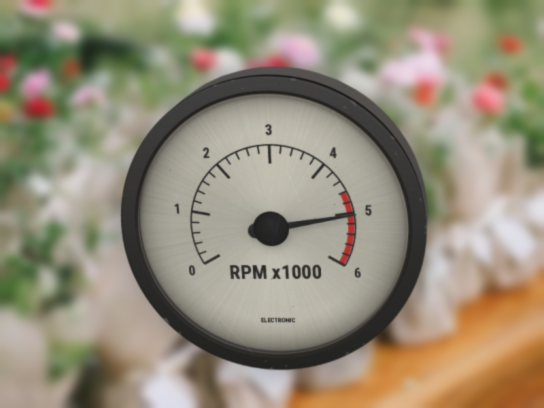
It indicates 5000 rpm
